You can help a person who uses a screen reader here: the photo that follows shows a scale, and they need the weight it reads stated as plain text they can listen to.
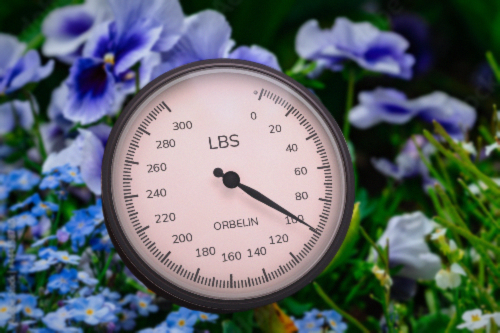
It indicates 100 lb
